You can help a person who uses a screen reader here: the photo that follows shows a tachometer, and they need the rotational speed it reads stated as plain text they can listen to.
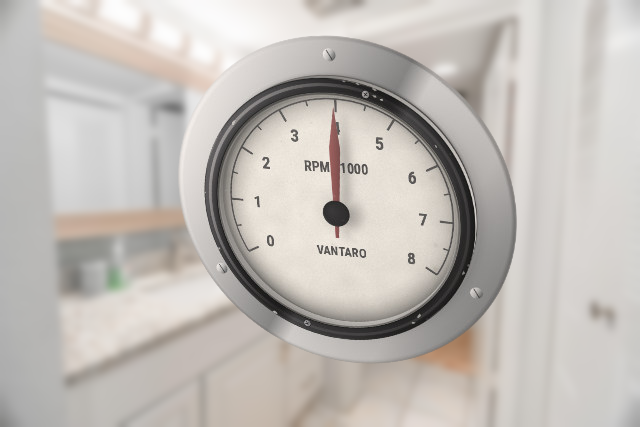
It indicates 4000 rpm
